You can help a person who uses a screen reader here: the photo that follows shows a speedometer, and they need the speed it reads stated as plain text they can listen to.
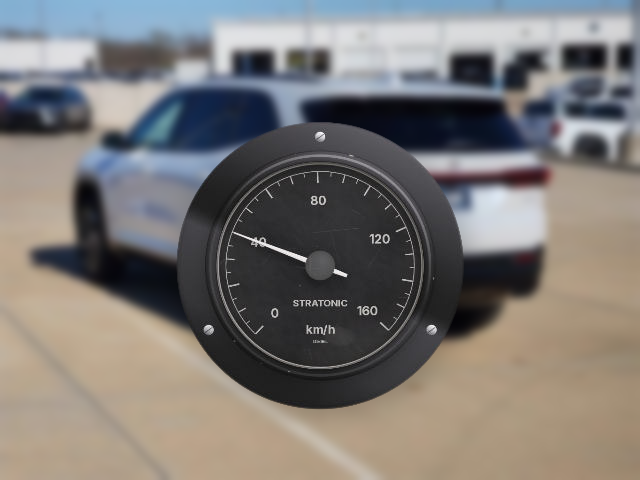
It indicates 40 km/h
